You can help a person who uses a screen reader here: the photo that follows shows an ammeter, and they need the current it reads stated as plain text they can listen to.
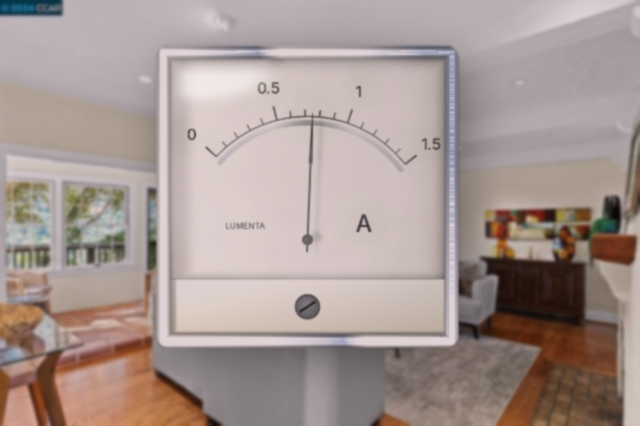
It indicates 0.75 A
